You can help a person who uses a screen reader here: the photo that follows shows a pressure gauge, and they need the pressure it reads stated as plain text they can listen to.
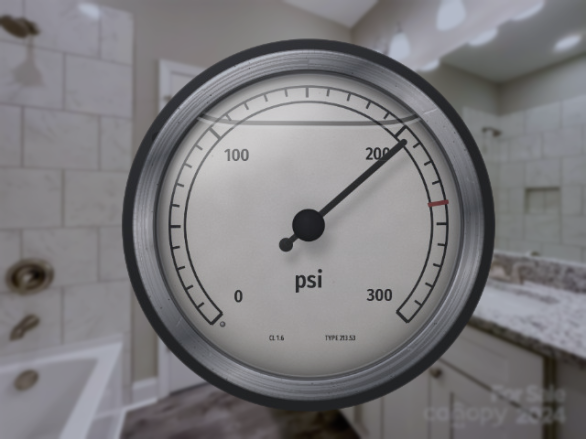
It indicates 205 psi
